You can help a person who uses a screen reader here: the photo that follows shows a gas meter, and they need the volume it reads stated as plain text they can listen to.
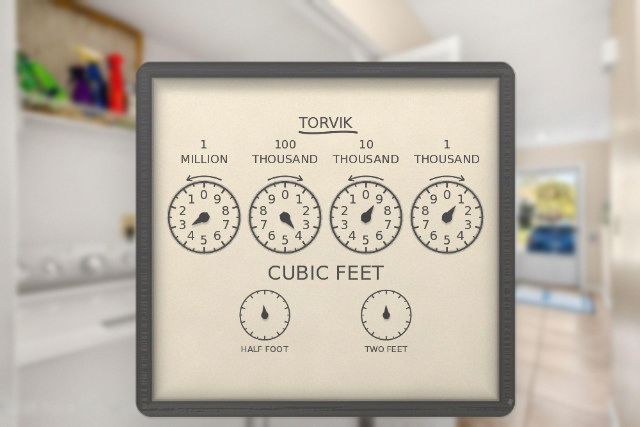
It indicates 339100 ft³
